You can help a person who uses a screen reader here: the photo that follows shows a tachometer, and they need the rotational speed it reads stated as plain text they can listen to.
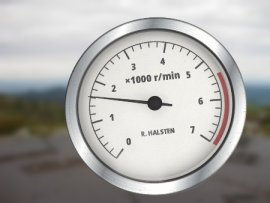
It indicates 1600 rpm
